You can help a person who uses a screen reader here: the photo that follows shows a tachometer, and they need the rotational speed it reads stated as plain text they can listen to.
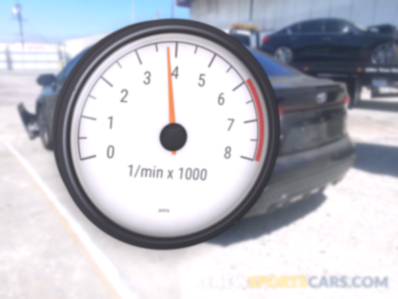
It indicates 3750 rpm
